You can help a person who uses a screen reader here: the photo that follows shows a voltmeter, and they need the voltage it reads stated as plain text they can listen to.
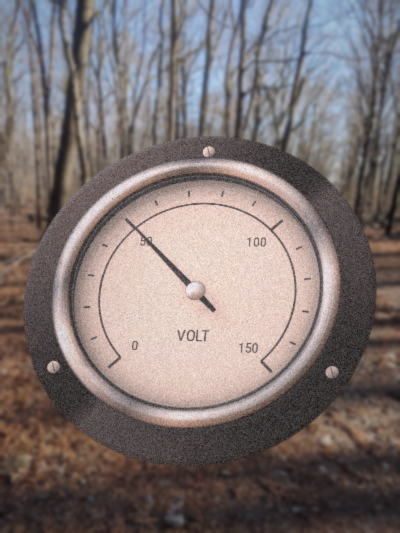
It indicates 50 V
